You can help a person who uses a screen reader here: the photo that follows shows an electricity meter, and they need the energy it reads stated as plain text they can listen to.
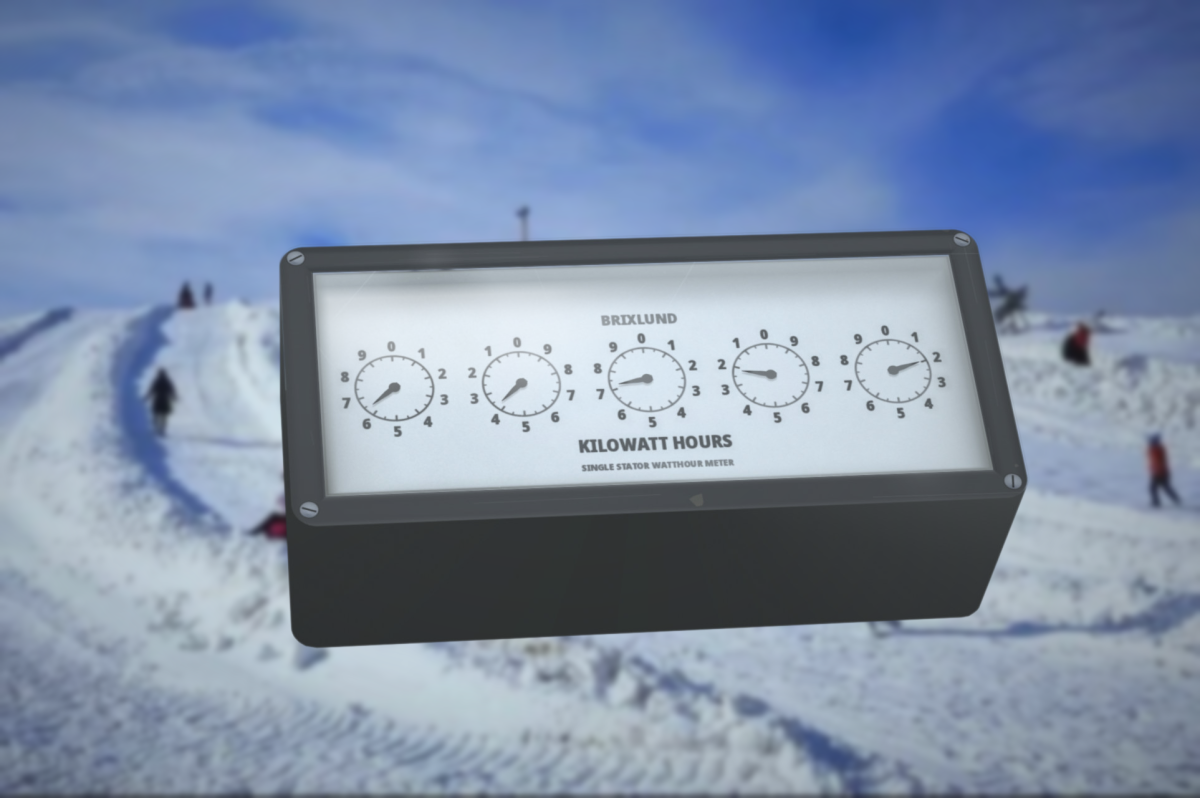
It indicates 63722 kWh
